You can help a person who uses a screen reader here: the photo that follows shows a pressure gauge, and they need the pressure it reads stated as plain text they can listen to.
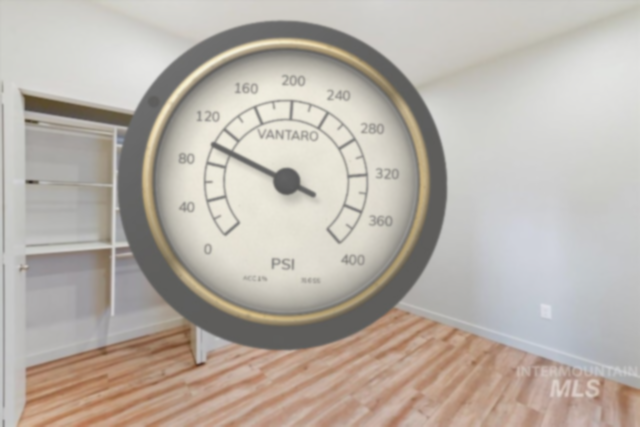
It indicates 100 psi
